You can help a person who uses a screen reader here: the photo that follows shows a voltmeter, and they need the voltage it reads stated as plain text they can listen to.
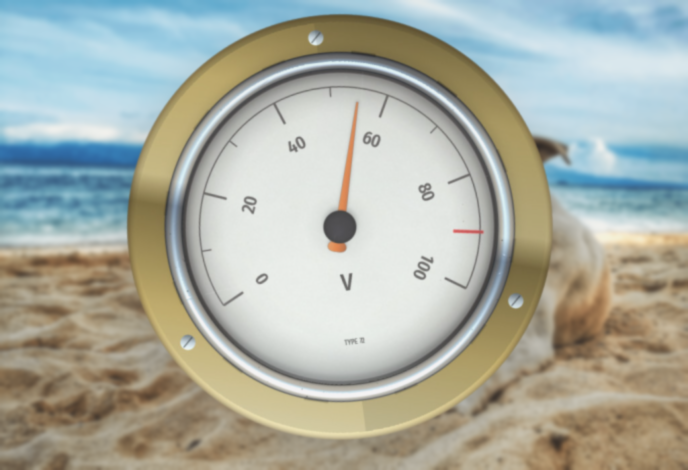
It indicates 55 V
